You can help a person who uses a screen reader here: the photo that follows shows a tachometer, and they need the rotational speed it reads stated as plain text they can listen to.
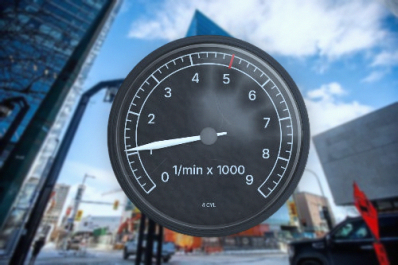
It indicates 1100 rpm
